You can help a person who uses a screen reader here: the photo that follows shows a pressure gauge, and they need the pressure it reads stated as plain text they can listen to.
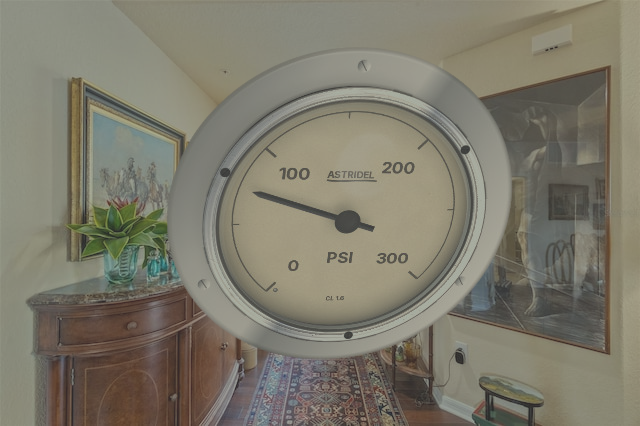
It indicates 75 psi
